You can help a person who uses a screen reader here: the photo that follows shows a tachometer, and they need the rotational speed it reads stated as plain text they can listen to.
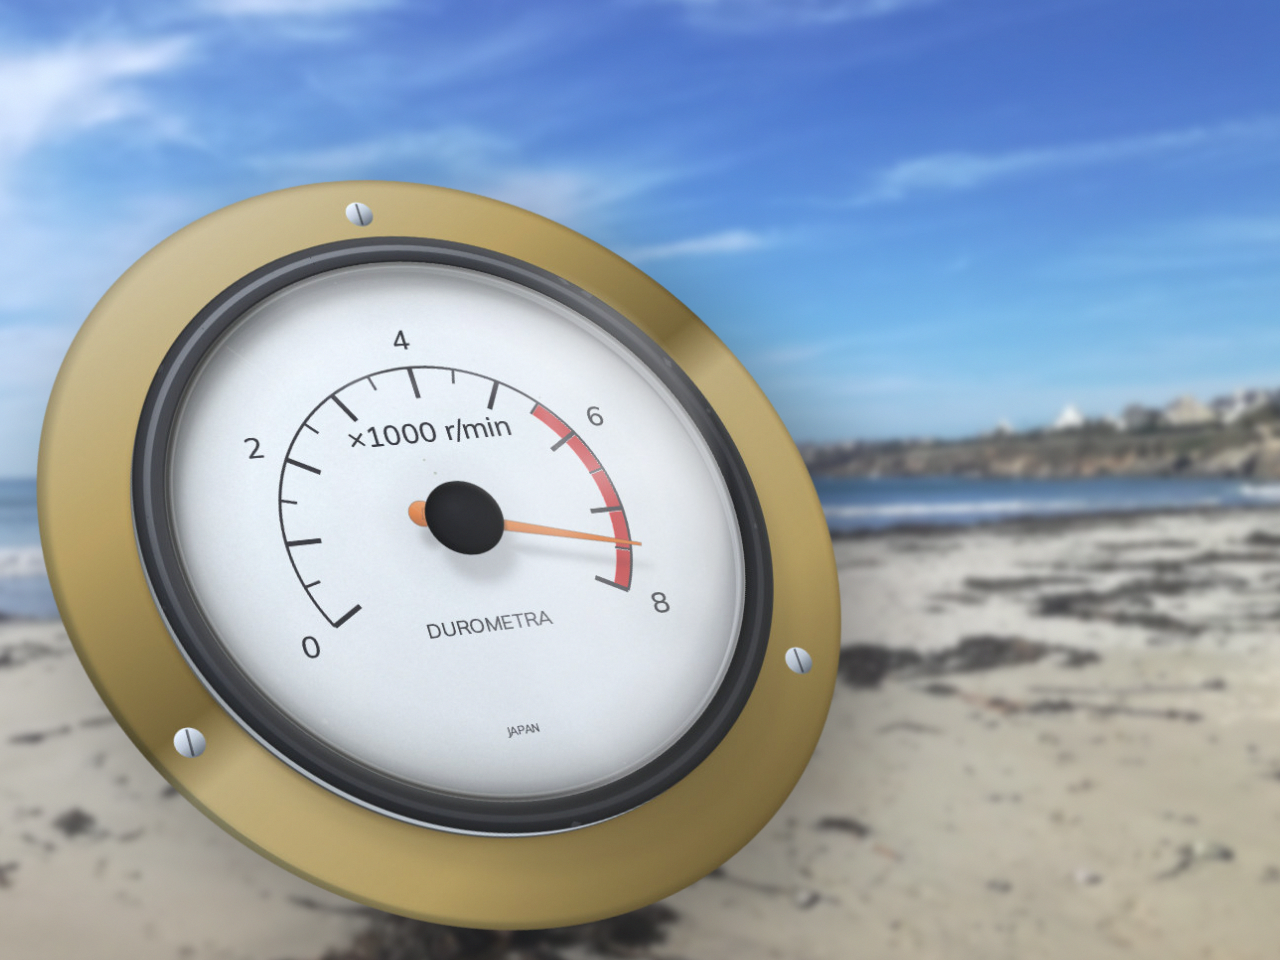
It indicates 7500 rpm
